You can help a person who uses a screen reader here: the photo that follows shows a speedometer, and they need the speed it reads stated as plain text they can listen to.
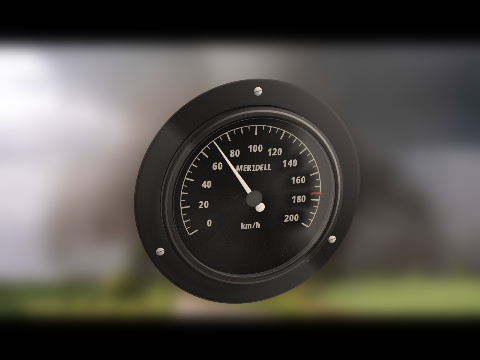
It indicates 70 km/h
